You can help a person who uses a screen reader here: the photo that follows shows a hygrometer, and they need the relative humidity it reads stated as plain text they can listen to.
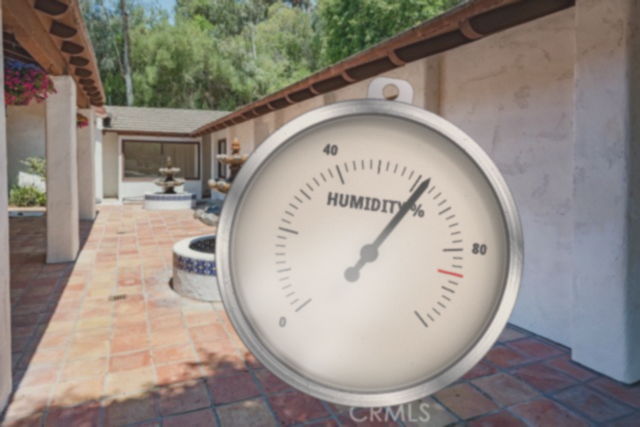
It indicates 62 %
